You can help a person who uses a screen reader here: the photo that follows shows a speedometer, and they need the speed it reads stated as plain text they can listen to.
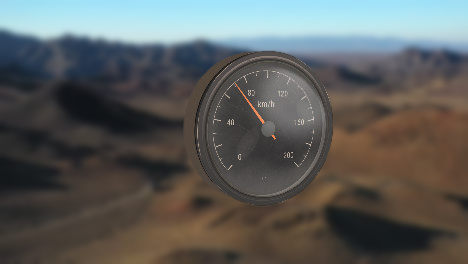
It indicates 70 km/h
